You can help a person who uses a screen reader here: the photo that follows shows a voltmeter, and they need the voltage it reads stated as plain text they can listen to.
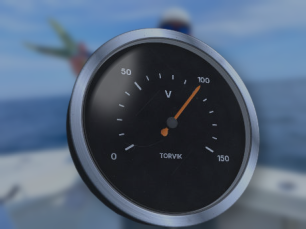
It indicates 100 V
